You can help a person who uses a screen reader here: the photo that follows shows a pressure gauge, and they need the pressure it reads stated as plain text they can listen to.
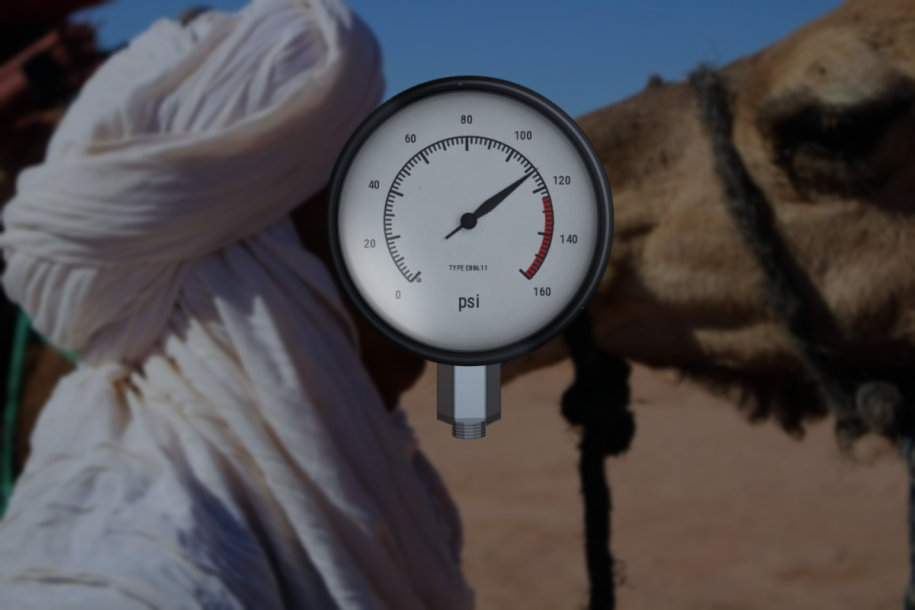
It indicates 112 psi
